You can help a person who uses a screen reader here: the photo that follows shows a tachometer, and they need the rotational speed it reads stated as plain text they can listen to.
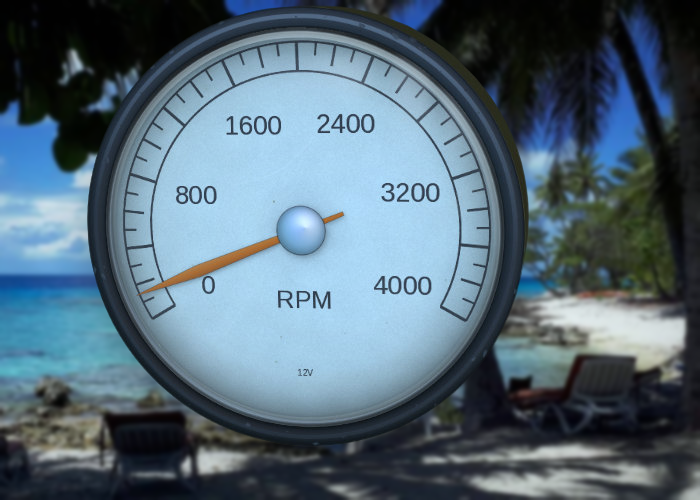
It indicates 150 rpm
